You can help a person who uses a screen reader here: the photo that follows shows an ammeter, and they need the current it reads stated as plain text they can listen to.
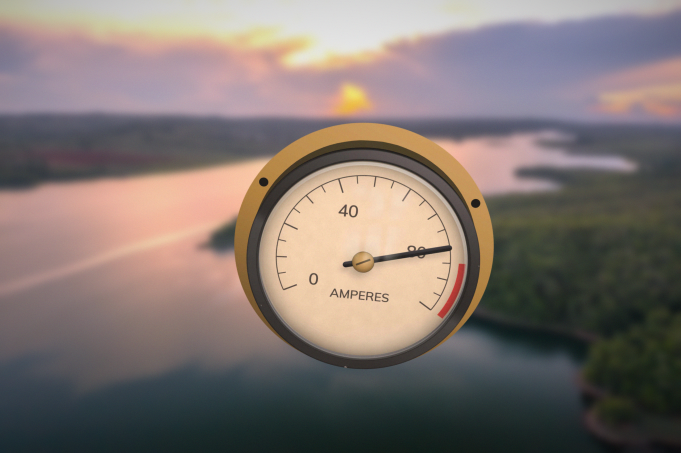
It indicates 80 A
